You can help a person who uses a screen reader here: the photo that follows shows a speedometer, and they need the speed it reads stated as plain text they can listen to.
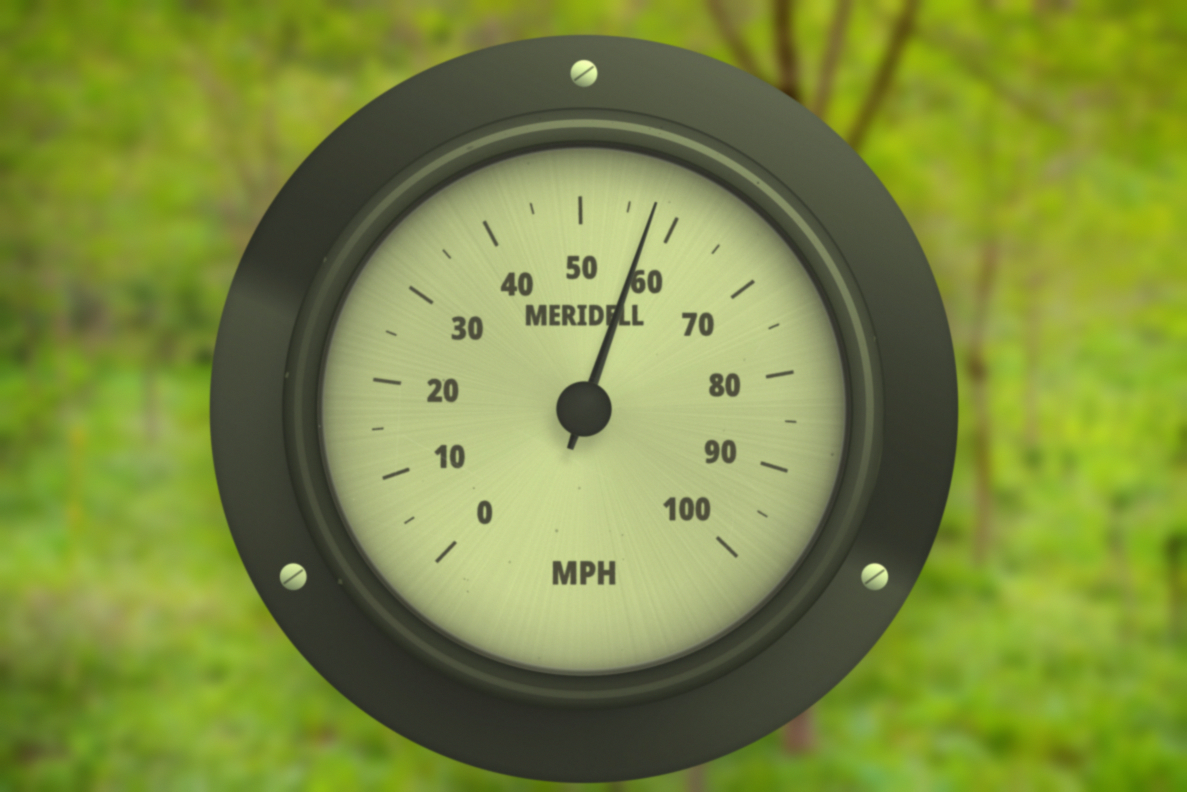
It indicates 57.5 mph
